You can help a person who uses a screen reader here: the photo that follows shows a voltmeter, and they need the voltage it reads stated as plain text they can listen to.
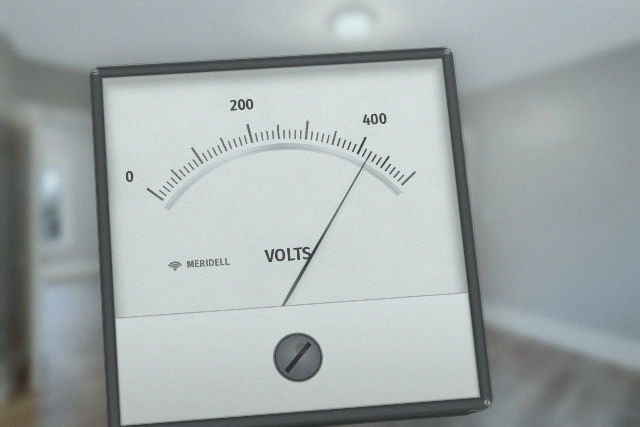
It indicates 420 V
